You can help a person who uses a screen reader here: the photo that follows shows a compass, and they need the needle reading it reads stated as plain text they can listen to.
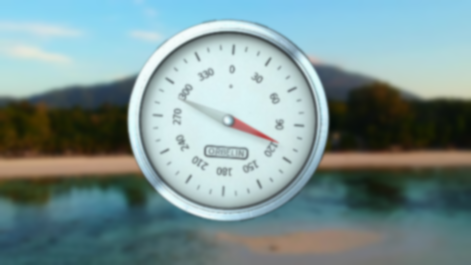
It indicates 110 °
